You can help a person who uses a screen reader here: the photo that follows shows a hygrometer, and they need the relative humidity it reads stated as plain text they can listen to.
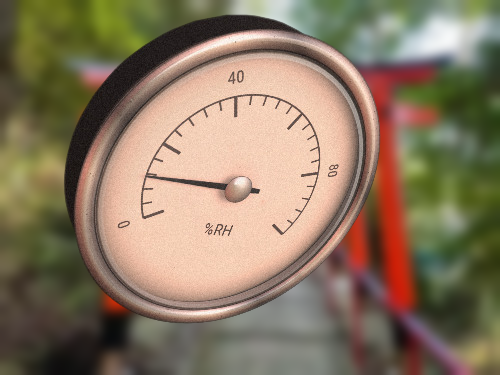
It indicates 12 %
